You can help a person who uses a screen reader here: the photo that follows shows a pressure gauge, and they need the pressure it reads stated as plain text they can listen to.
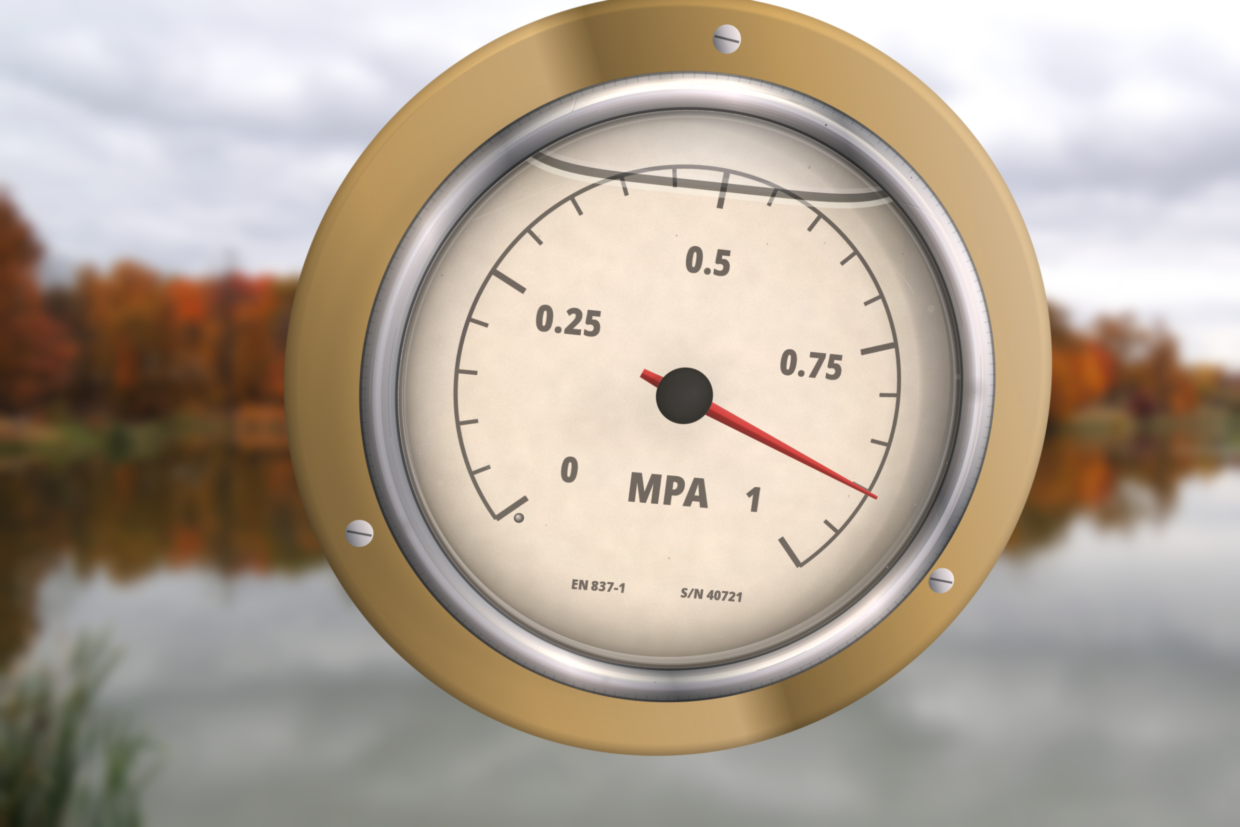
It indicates 0.9 MPa
